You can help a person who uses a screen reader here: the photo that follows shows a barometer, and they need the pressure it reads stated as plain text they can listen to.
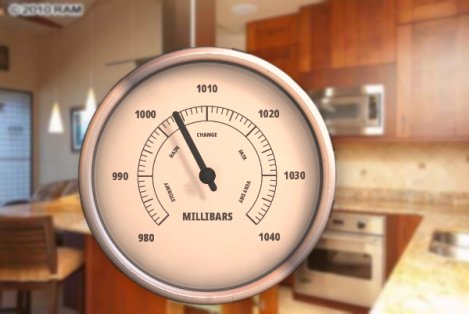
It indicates 1004 mbar
